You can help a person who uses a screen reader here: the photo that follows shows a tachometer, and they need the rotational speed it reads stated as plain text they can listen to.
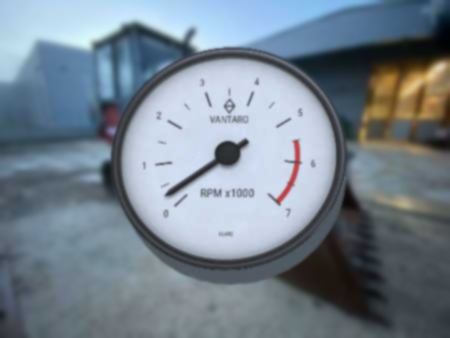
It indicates 250 rpm
